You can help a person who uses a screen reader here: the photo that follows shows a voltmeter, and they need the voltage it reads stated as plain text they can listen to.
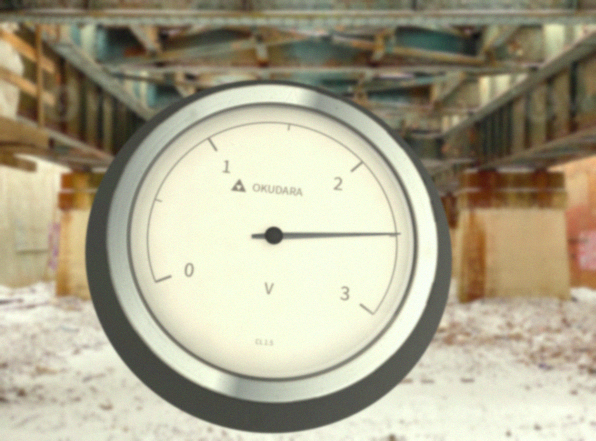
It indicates 2.5 V
